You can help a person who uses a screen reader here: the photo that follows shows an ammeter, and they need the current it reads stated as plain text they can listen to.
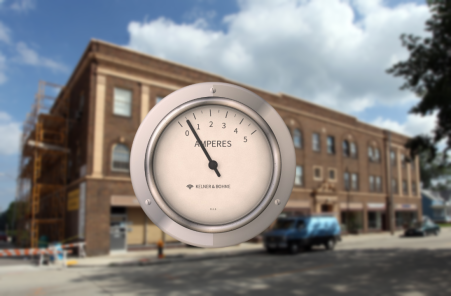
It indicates 0.5 A
